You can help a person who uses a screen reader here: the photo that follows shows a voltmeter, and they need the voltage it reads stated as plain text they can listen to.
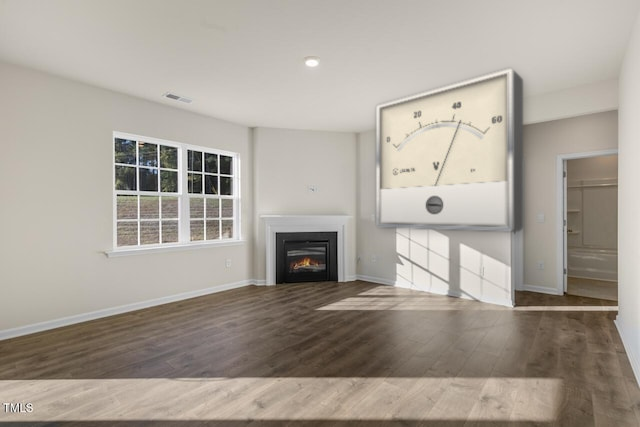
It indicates 45 V
